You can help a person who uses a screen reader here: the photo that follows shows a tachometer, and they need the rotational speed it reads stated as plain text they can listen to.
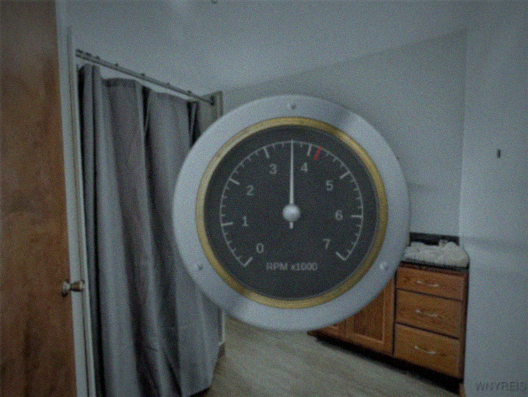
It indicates 3600 rpm
